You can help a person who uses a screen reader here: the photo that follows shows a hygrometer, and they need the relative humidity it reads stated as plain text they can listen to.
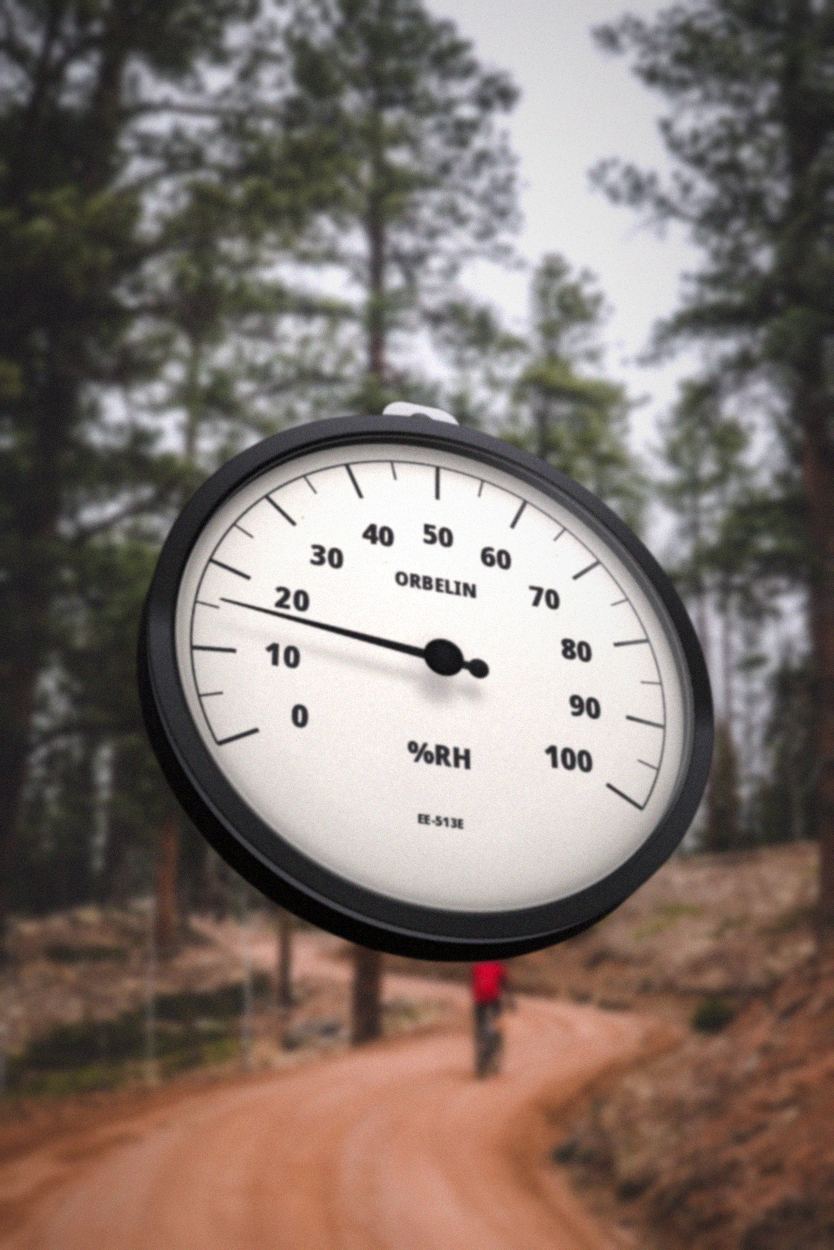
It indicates 15 %
